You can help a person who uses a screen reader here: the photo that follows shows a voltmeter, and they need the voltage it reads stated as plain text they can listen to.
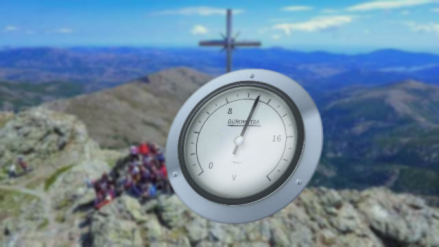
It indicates 11 V
